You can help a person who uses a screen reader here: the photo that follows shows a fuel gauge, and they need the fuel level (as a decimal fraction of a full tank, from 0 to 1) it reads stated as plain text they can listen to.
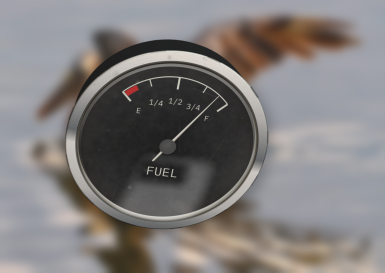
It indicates 0.875
